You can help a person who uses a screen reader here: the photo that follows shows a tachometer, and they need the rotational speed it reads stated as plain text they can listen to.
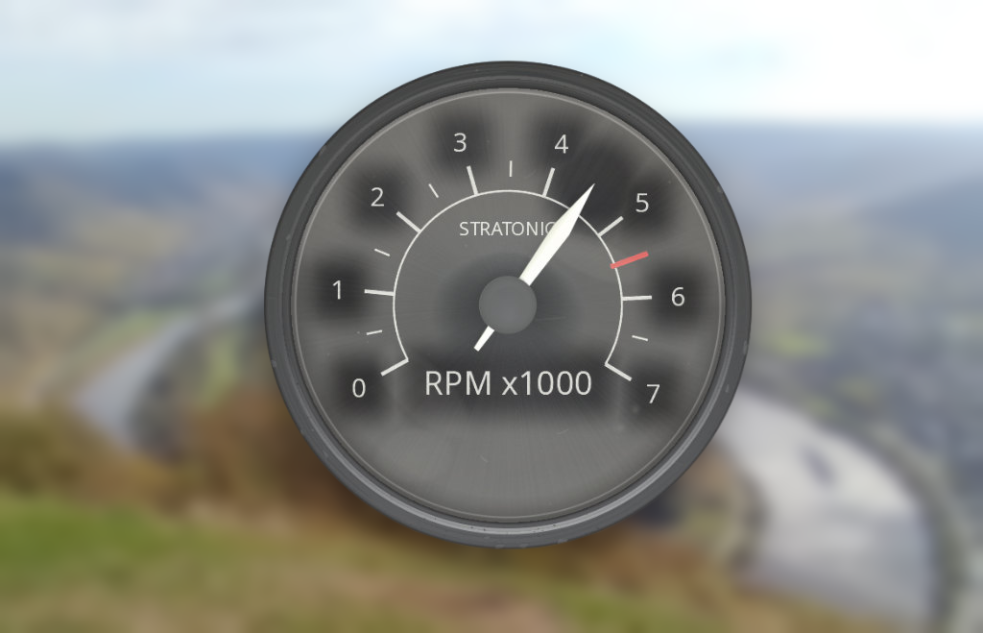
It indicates 4500 rpm
